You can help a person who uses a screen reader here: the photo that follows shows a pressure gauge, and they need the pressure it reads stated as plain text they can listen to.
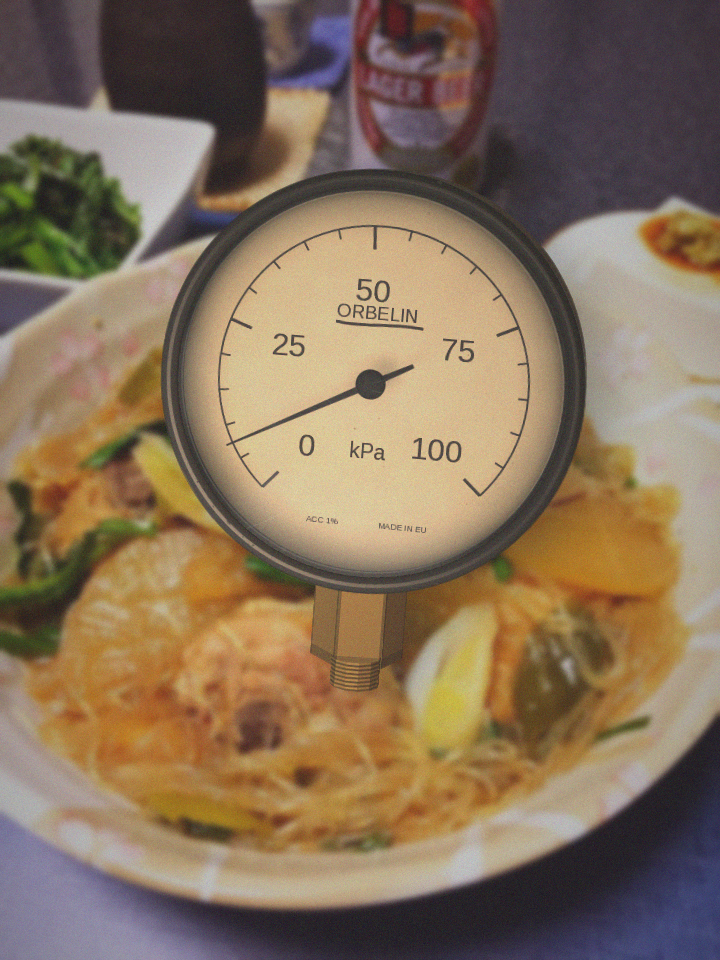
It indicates 7.5 kPa
